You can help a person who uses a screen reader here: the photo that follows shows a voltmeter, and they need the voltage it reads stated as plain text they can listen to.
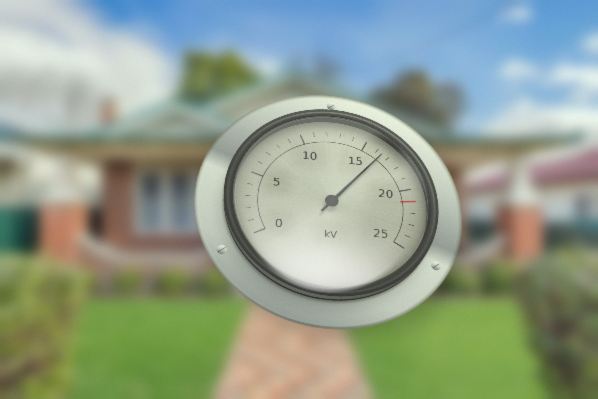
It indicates 16.5 kV
